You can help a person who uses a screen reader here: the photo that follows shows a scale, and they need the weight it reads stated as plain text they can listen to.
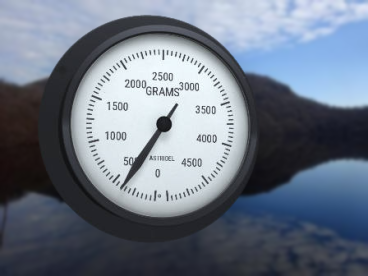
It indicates 400 g
